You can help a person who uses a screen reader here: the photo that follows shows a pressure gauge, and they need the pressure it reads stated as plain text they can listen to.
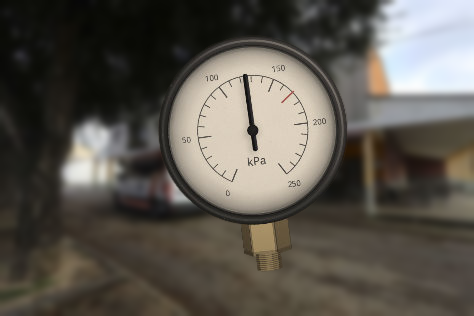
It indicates 125 kPa
